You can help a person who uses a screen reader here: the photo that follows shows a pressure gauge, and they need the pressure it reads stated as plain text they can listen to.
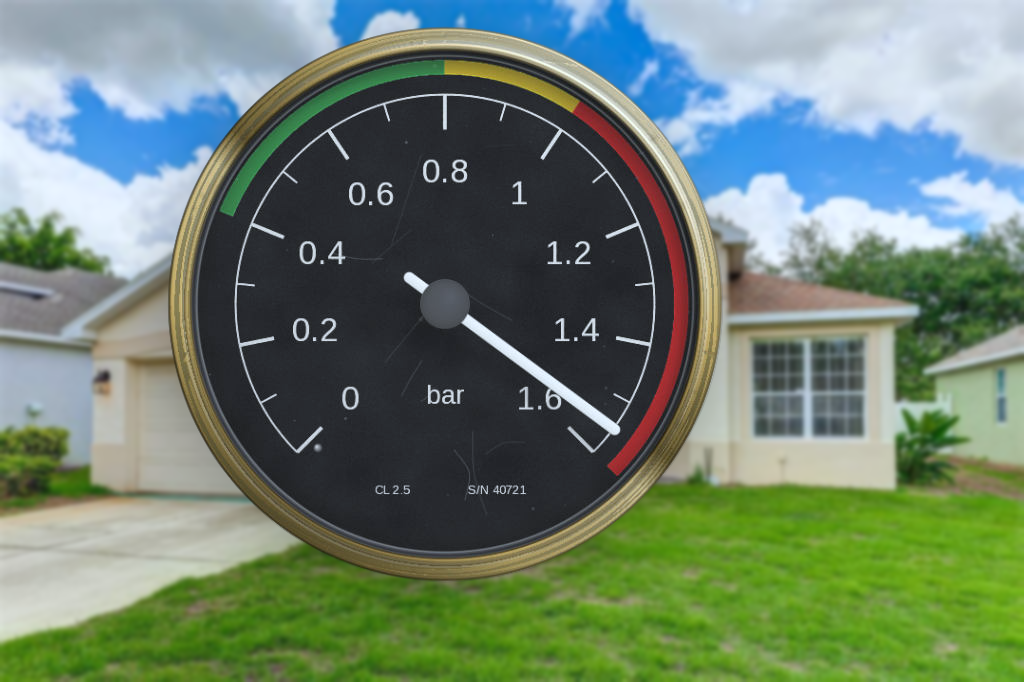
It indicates 1.55 bar
